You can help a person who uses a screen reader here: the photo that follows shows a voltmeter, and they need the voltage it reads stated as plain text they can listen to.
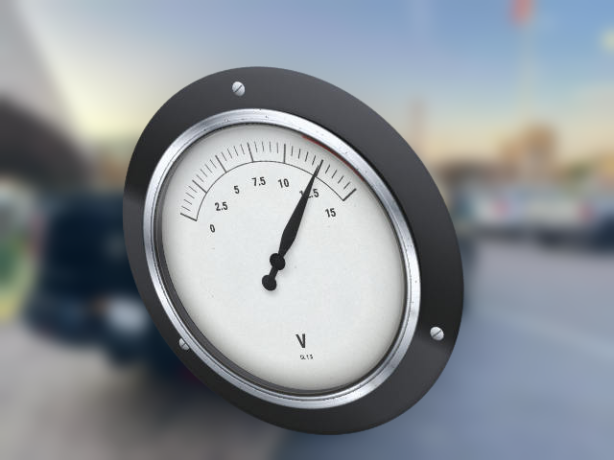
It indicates 12.5 V
